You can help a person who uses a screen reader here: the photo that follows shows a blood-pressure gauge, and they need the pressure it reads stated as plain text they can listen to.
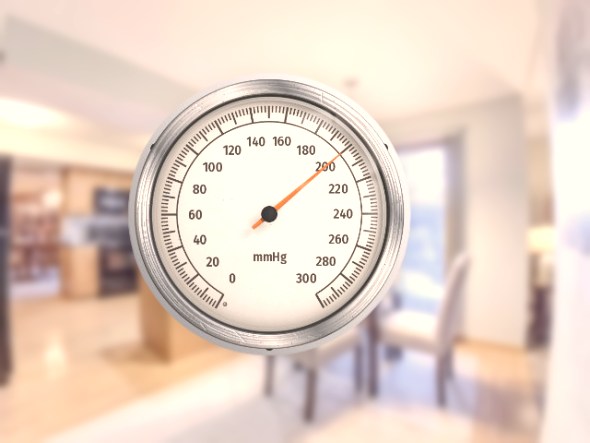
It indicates 200 mmHg
